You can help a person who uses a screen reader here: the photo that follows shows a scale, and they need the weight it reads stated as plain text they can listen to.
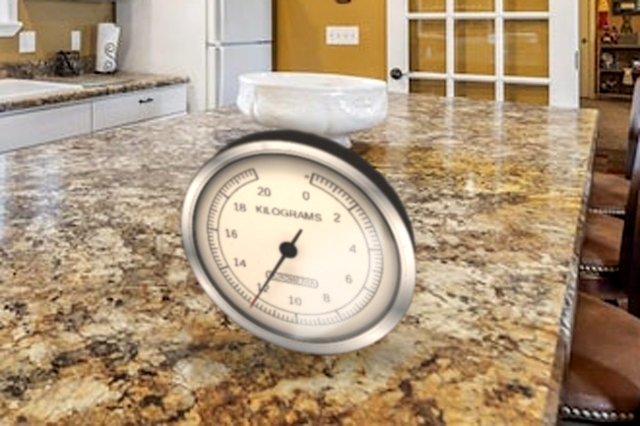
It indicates 12 kg
